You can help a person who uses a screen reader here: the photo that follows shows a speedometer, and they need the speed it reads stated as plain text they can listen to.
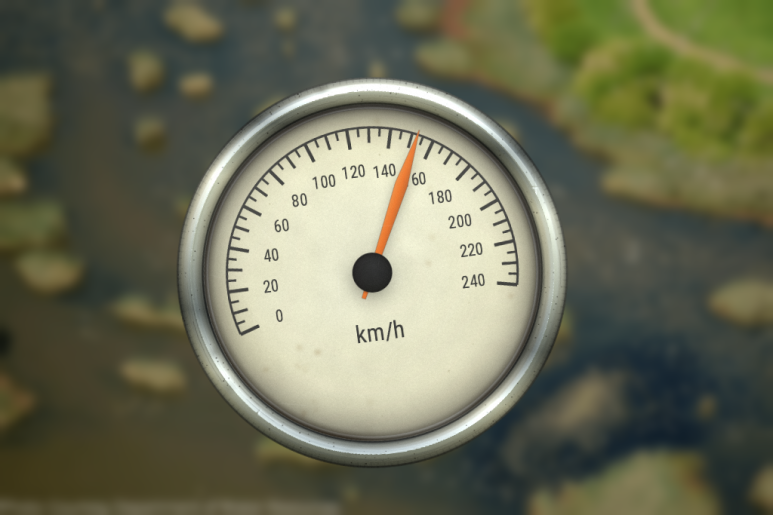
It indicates 152.5 km/h
